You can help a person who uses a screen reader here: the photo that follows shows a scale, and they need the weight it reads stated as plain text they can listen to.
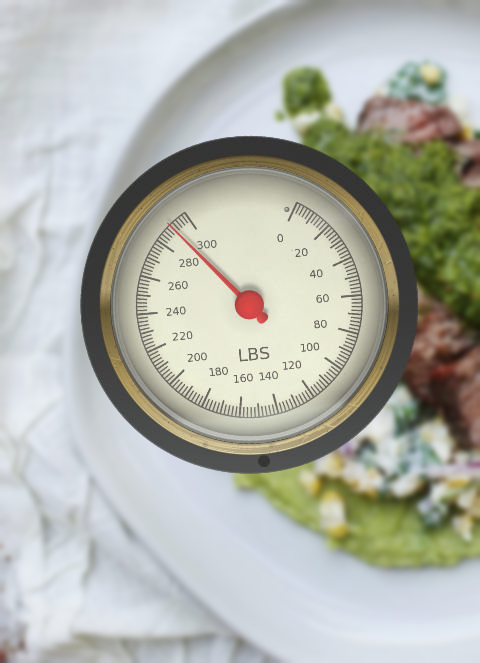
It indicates 290 lb
